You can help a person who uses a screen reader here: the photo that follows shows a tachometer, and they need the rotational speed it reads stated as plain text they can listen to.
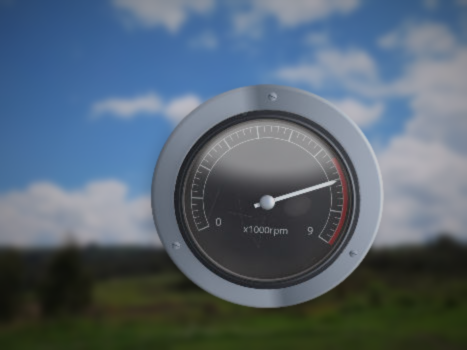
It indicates 7000 rpm
